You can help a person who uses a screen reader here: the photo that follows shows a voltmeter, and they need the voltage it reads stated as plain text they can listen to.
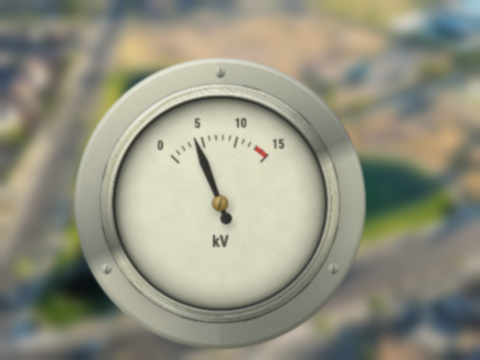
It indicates 4 kV
